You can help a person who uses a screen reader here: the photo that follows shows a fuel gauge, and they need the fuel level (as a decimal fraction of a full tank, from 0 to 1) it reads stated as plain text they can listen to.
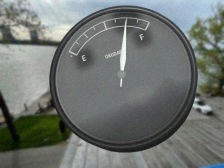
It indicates 0.75
